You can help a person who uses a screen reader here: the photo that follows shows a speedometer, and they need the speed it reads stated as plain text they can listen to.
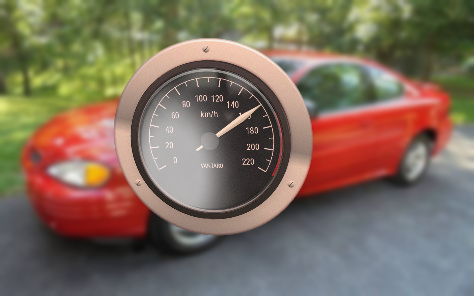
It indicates 160 km/h
